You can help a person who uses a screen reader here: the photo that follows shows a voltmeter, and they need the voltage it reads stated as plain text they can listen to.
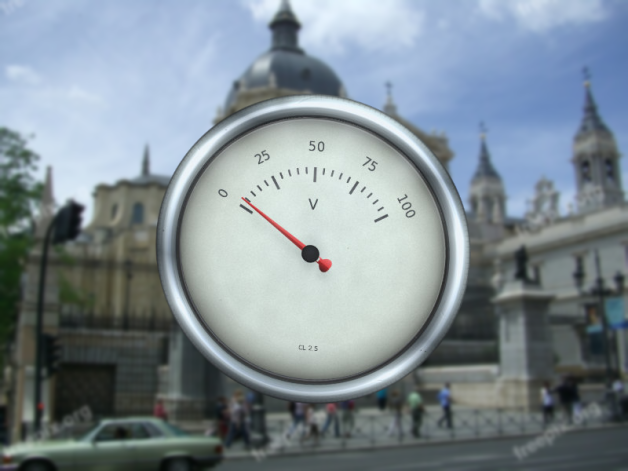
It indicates 5 V
